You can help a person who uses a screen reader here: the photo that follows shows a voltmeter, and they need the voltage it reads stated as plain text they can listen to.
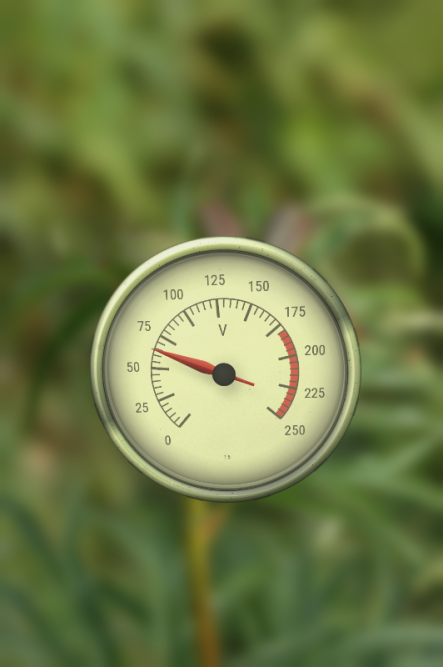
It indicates 65 V
